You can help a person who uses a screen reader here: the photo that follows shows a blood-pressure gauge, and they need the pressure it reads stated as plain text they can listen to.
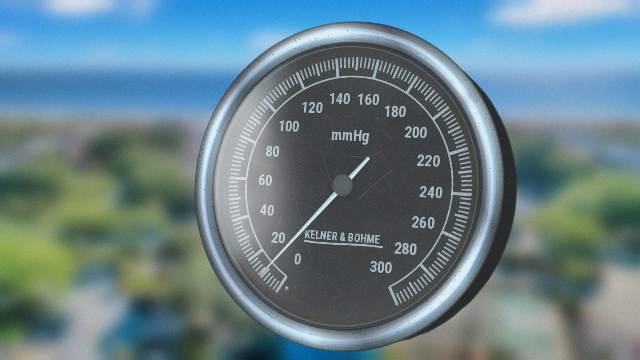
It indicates 10 mmHg
